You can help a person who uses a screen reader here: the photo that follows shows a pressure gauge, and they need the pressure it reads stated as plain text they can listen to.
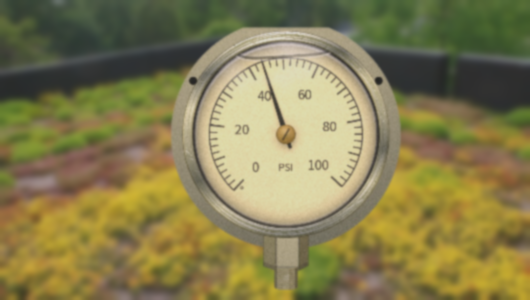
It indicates 44 psi
